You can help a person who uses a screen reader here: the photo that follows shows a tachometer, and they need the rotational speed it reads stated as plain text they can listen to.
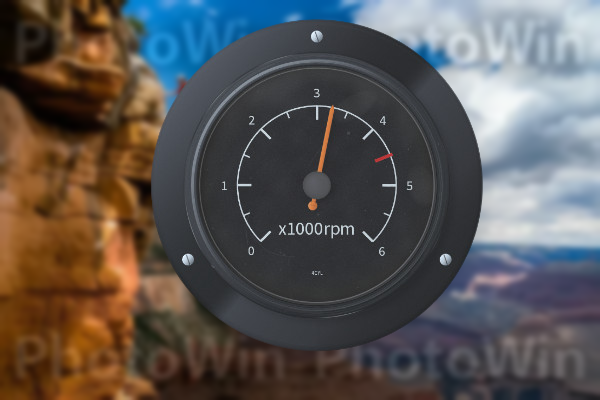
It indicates 3250 rpm
